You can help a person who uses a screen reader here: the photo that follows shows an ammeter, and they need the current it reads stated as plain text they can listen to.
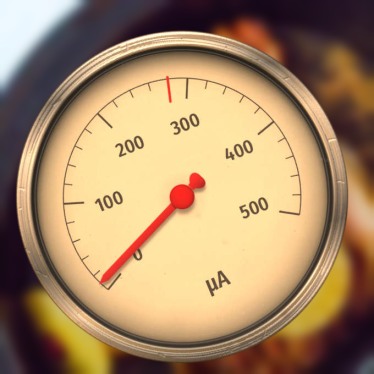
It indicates 10 µA
